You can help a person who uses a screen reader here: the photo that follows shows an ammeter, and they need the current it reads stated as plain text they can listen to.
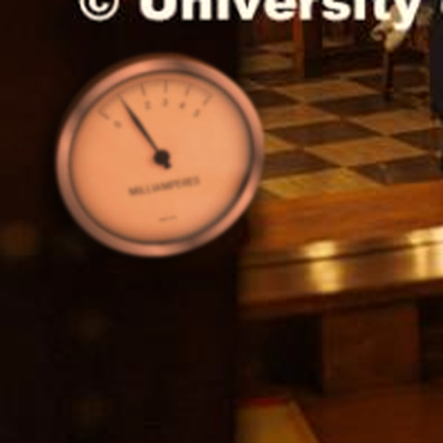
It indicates 1 mA
